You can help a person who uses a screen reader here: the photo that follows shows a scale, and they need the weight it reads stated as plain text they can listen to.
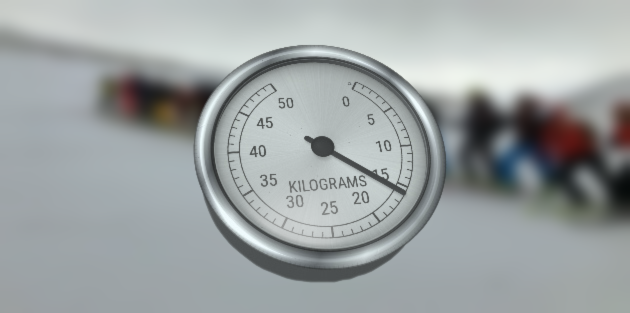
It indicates 16 kg
